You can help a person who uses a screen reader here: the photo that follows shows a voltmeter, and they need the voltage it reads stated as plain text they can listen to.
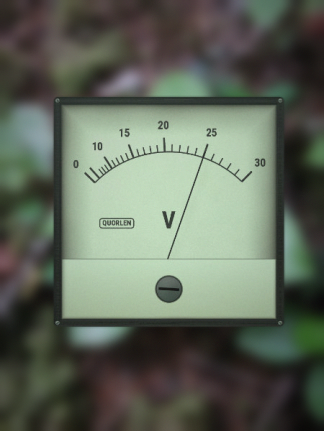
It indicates 25 V
